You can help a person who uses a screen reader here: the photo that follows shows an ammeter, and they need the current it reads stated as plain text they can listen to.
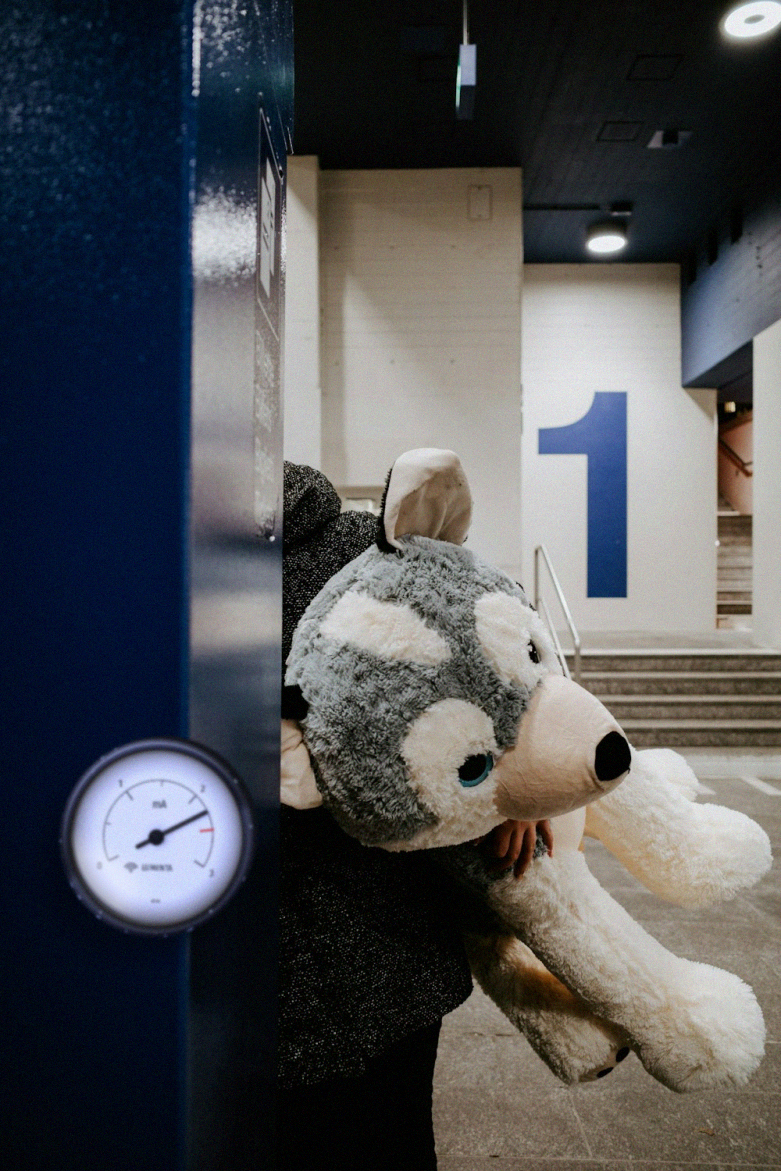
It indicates 2.25 mA
